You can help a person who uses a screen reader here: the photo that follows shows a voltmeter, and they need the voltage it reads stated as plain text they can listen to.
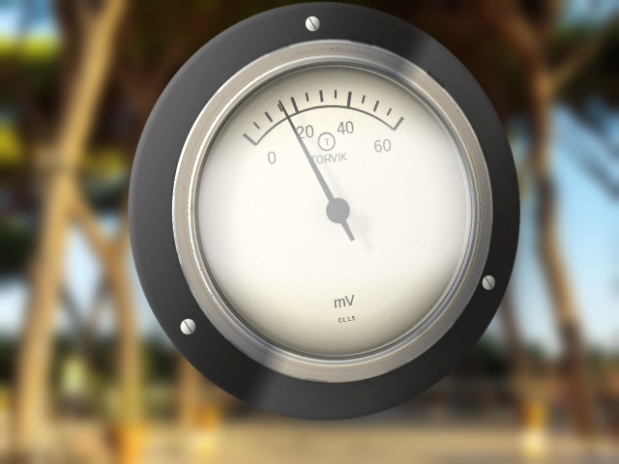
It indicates 15 mV
